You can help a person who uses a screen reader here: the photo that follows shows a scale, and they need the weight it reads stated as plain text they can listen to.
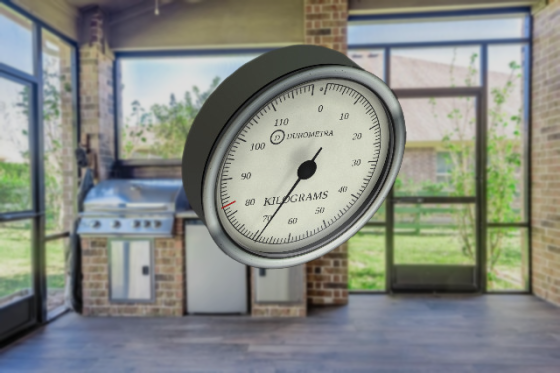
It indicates 70 kg
